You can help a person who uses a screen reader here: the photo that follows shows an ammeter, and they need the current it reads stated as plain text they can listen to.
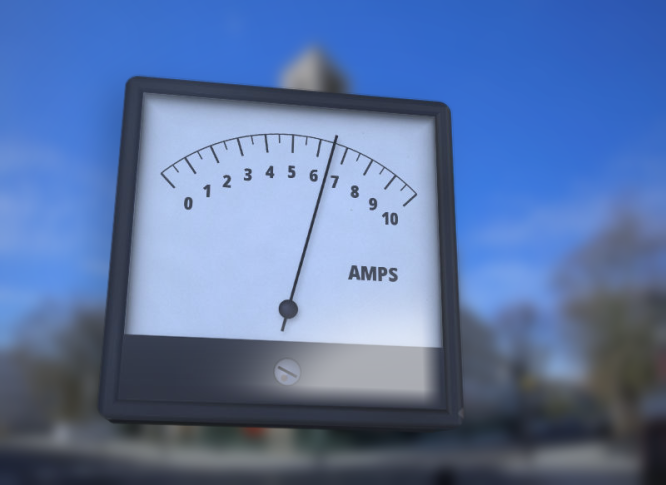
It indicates 6.5 A
